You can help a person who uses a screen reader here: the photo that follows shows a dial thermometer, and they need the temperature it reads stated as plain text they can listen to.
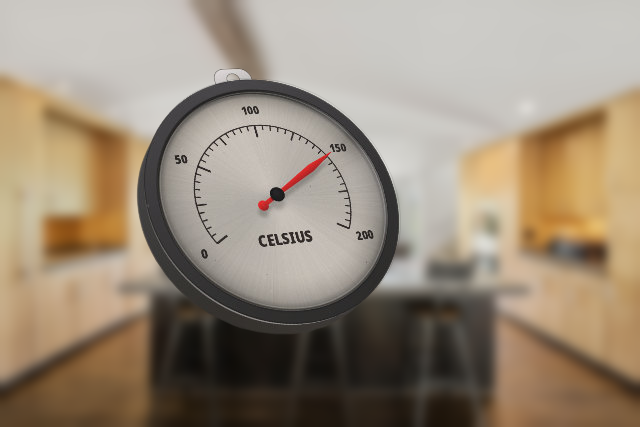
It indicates 150 °C
